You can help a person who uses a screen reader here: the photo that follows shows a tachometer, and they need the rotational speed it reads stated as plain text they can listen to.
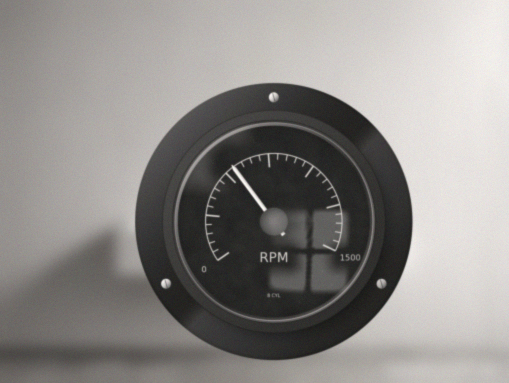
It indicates 550 rpm
